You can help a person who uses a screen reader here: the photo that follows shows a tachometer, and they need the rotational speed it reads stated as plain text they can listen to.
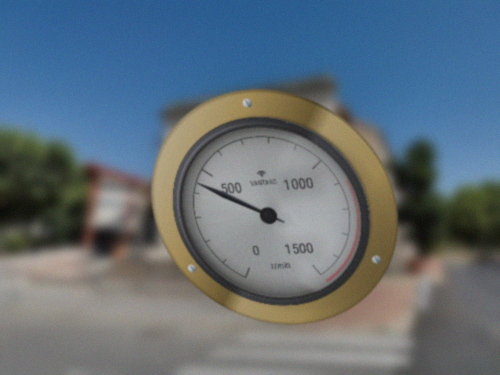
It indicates 450 rpm
